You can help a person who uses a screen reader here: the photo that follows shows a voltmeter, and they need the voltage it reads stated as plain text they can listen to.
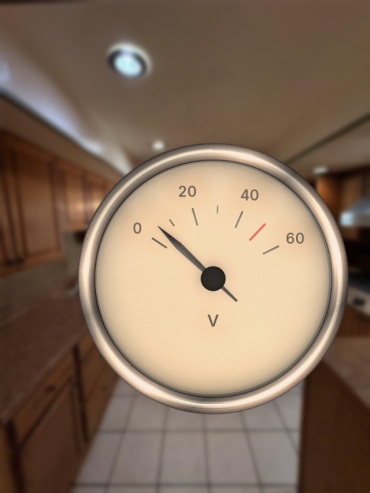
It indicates 5 V
